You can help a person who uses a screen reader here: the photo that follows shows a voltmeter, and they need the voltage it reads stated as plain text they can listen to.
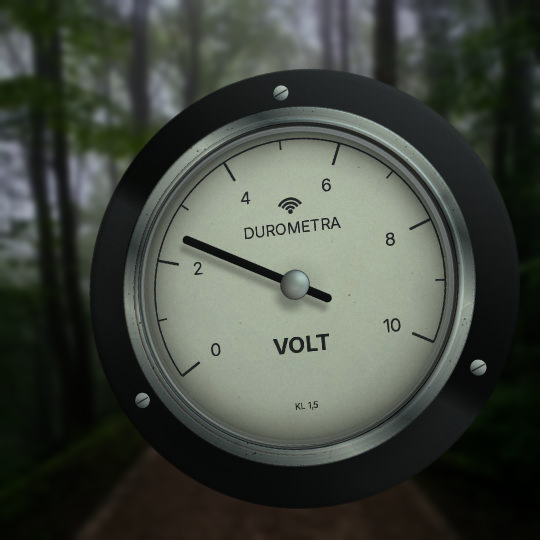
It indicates 2.5 V
